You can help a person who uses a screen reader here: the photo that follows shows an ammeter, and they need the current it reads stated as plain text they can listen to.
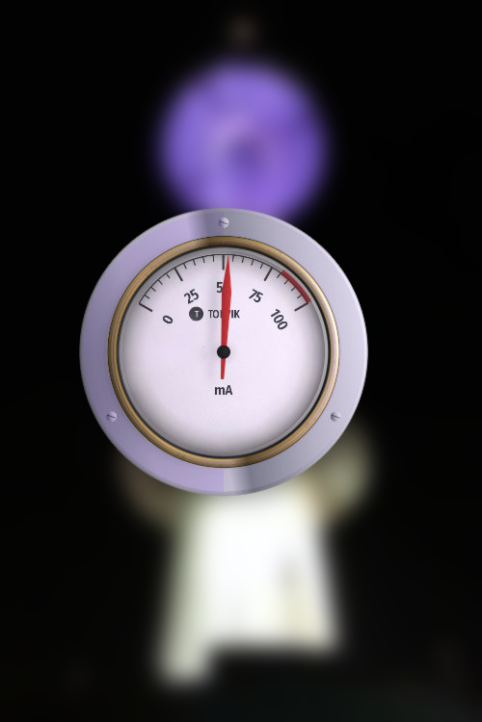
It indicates 52.5 mA
